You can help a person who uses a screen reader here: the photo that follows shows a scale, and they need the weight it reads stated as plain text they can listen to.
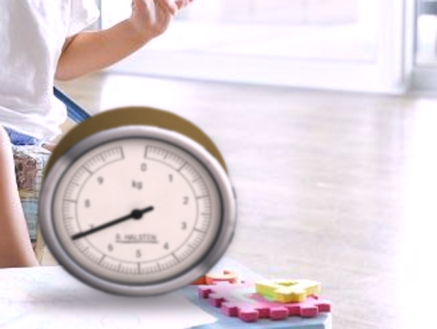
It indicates 7 kg
